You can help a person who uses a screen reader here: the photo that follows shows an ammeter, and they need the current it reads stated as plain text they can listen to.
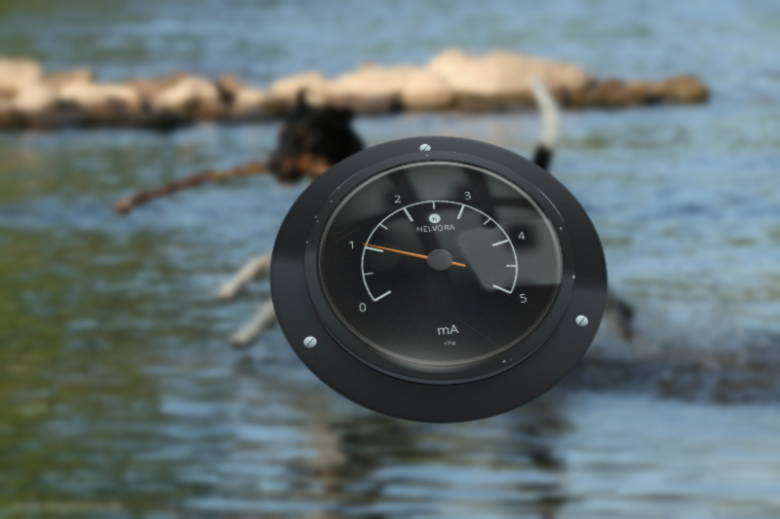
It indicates 1 mA
